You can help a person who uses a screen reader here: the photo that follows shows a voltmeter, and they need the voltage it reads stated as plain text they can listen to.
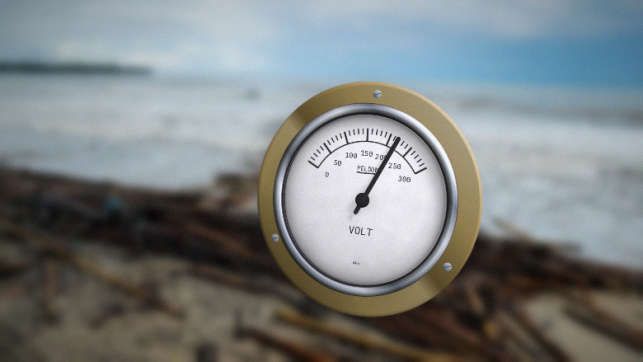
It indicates 220 V
